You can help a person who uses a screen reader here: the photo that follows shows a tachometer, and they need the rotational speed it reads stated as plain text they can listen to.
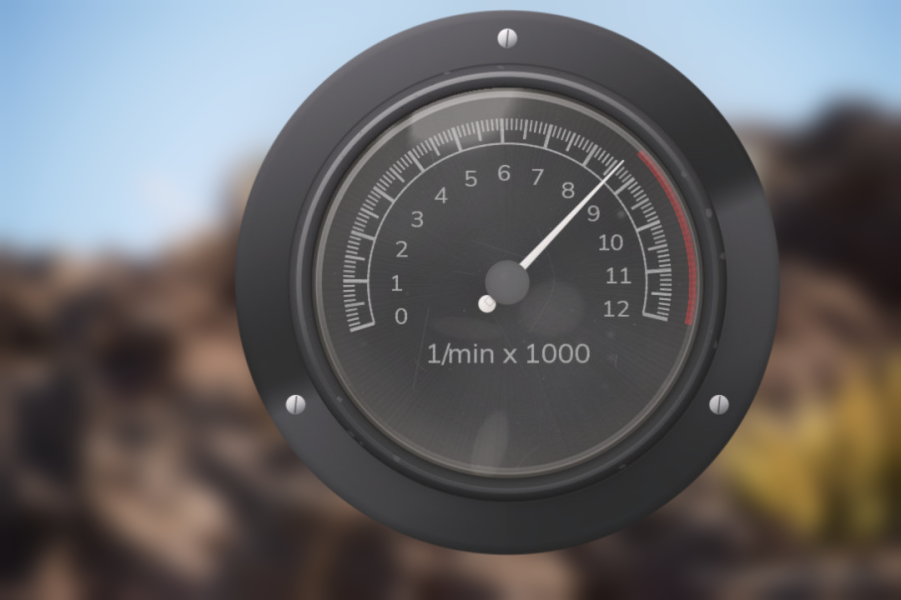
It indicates 8600 rpm
